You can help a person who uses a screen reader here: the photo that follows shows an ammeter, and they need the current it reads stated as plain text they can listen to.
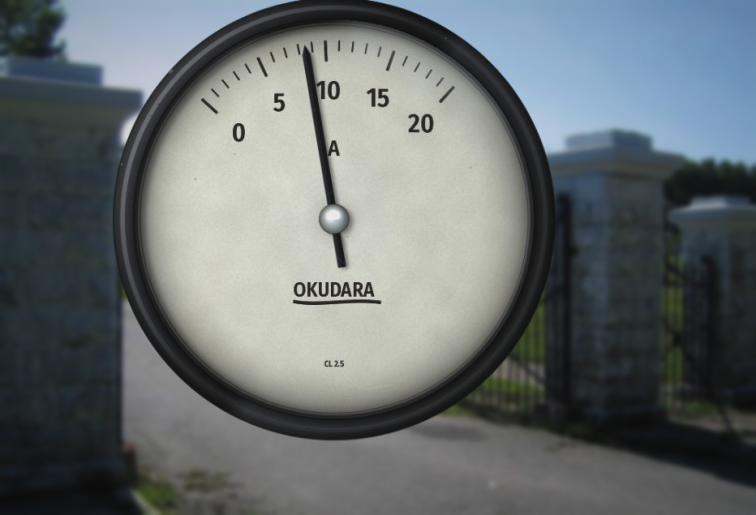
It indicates 8.5 A
